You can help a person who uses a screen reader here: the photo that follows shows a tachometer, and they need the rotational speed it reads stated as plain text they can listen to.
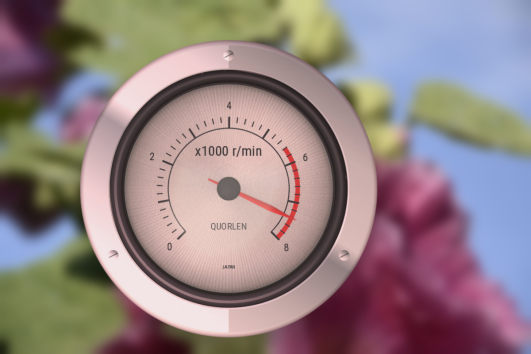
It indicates 7400 rpm
